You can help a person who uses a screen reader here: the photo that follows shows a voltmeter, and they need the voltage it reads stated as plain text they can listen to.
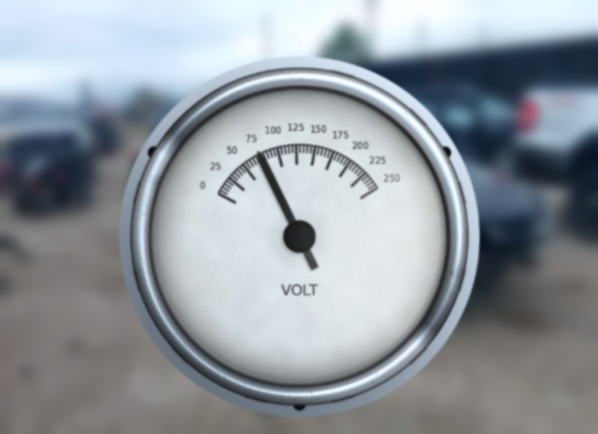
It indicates 75 V
